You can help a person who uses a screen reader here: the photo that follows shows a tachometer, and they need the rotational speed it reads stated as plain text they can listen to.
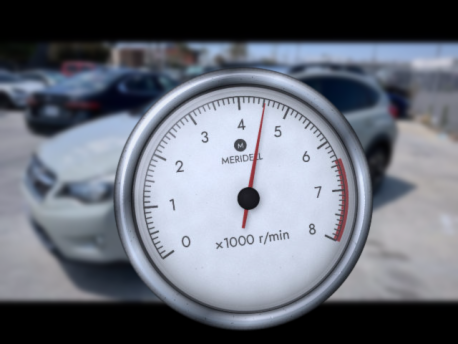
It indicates 4500 rpm
